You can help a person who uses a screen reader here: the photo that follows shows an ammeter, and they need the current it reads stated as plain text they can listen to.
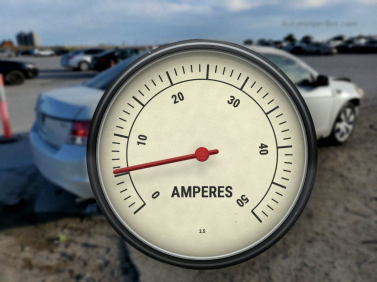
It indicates 5.5 A
